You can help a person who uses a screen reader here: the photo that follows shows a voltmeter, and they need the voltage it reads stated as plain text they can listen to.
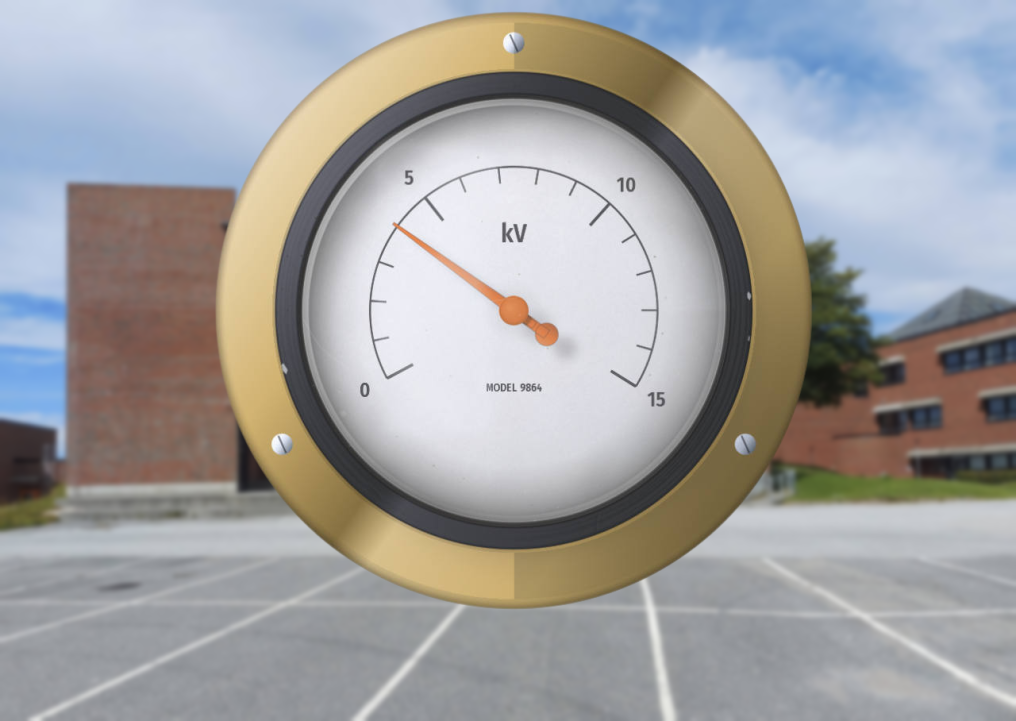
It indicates 4 kV
